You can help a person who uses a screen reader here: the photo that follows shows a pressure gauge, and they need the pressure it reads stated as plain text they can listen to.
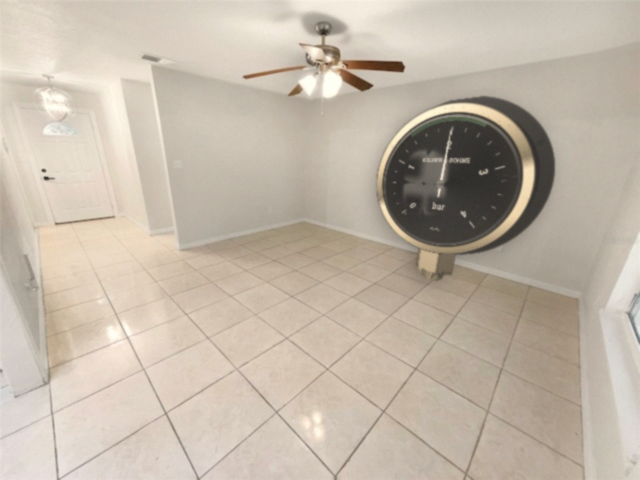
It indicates 2 bar
